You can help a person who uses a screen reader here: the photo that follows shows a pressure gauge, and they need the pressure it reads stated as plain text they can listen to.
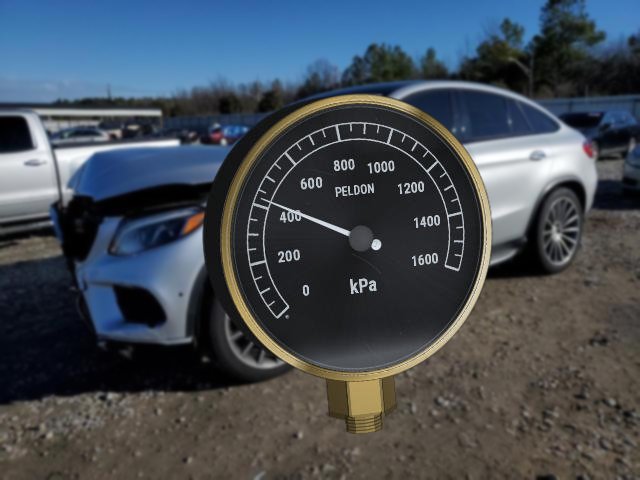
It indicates 425 kPa
